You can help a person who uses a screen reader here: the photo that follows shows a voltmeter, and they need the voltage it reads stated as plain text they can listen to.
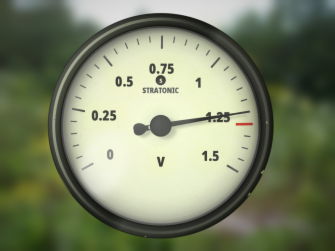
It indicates 1.25 V
